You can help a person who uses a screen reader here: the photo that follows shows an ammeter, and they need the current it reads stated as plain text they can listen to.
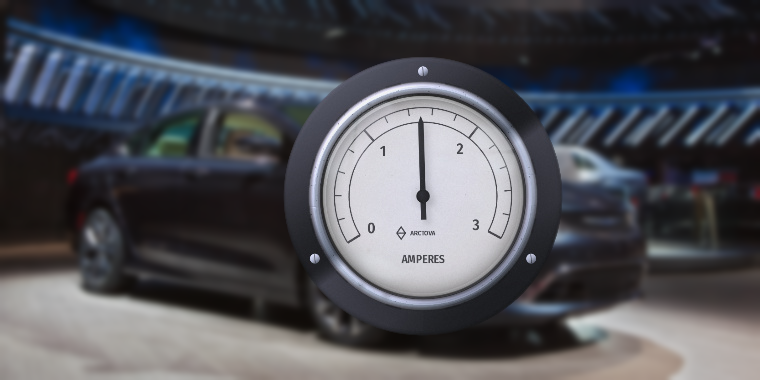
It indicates 1.5 A
